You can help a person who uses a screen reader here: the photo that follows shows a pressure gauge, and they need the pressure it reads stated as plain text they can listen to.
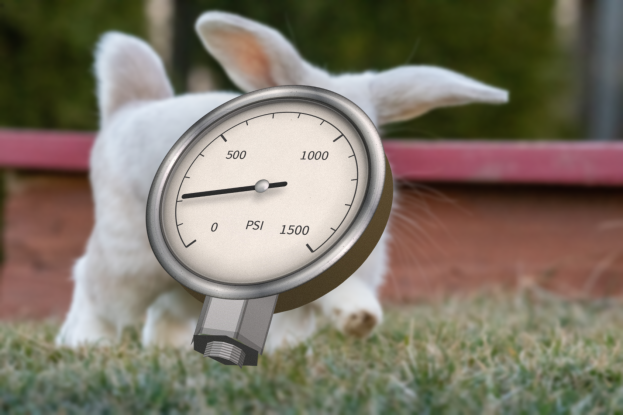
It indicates 200 psi
